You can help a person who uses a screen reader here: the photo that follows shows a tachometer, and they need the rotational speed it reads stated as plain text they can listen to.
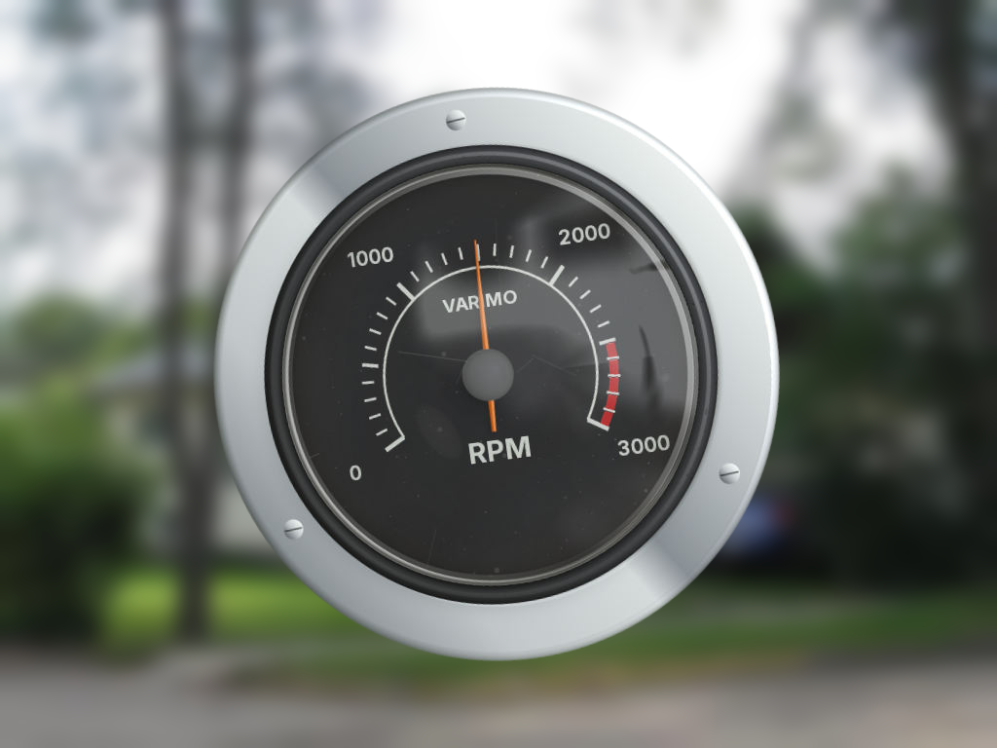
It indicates 1500 rpm
